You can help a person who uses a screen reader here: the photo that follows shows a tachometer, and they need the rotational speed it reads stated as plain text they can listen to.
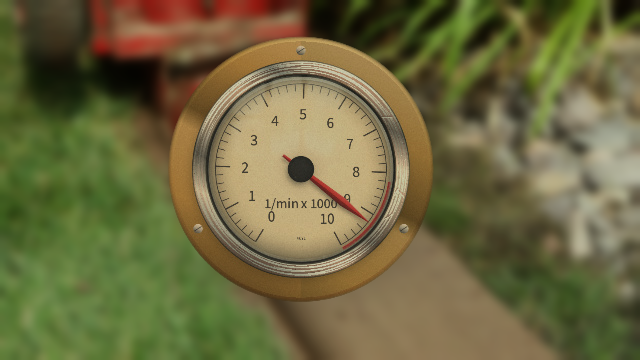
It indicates 9200 rpm
